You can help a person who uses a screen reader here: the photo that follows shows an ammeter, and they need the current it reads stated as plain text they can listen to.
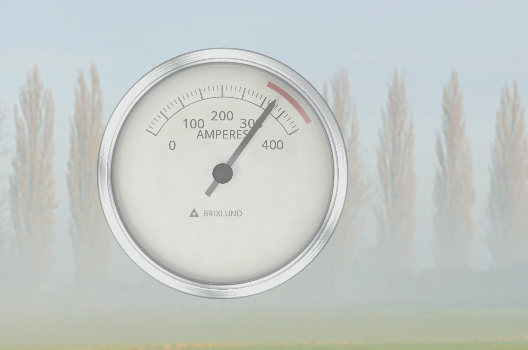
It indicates 320 A
